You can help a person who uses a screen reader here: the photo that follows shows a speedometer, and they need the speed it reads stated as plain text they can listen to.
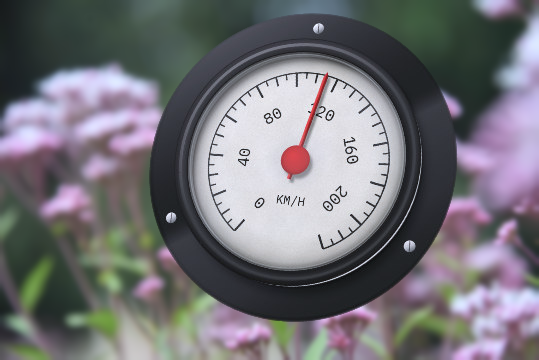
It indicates 115 km/h
